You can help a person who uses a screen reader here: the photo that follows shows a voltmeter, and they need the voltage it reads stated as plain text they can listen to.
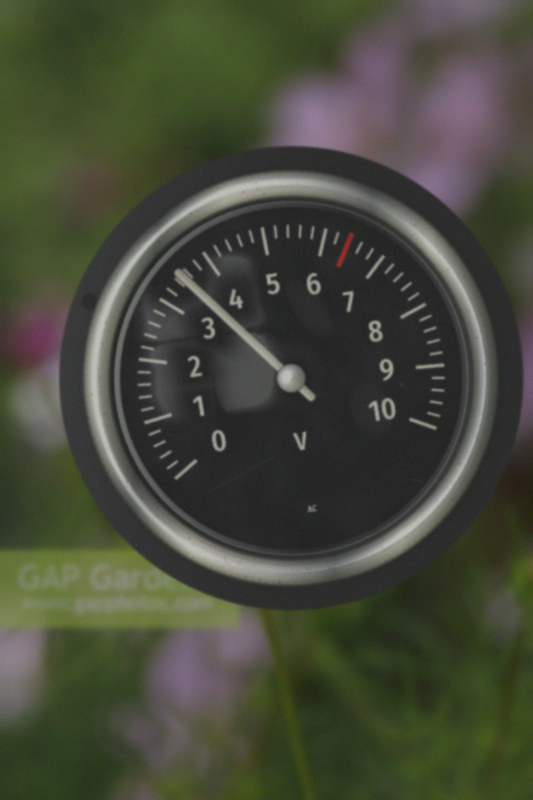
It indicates 3.5 V
